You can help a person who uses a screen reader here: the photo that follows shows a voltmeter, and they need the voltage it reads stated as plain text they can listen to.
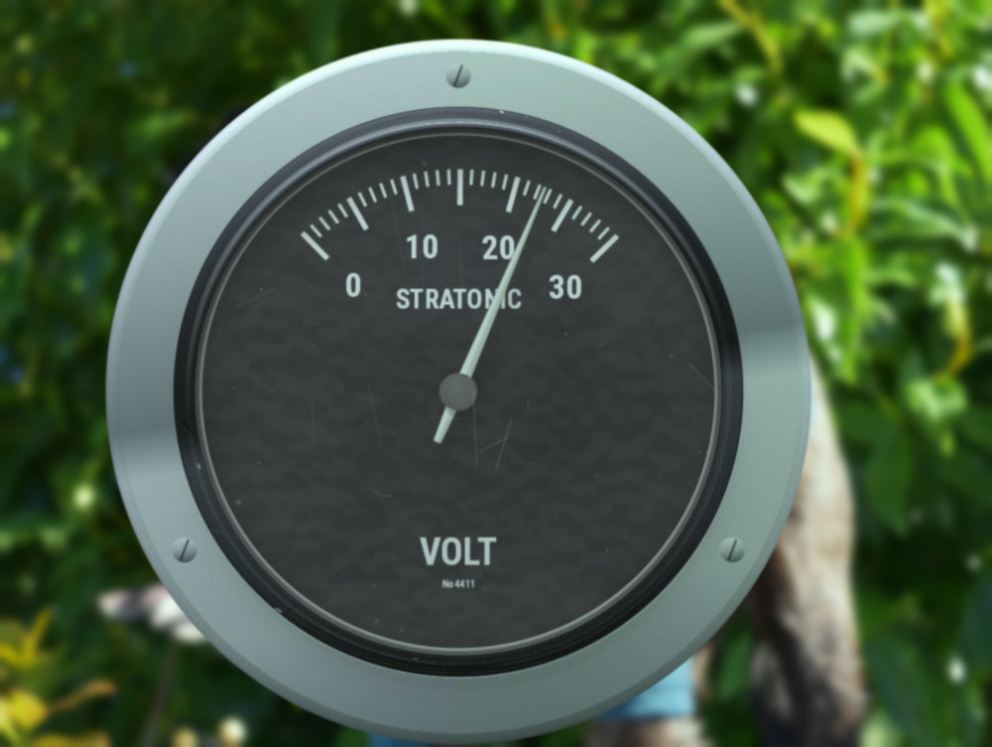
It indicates 22.5 V
